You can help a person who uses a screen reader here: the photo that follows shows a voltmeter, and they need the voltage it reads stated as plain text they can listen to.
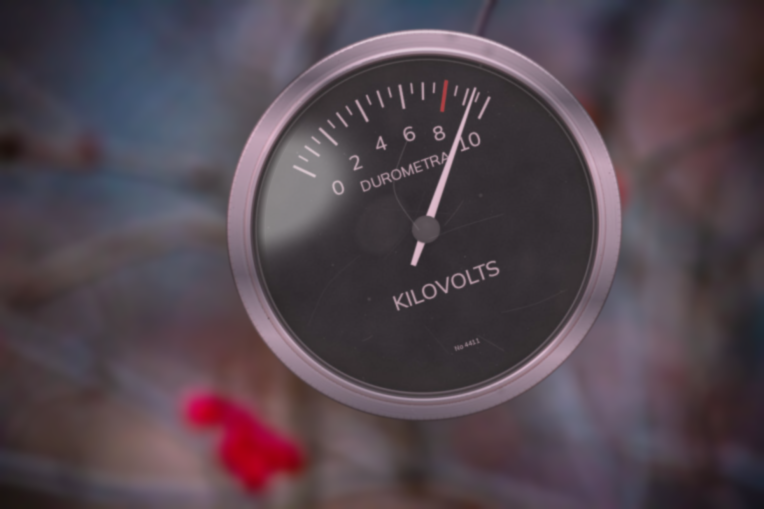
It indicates 9.25 kV
